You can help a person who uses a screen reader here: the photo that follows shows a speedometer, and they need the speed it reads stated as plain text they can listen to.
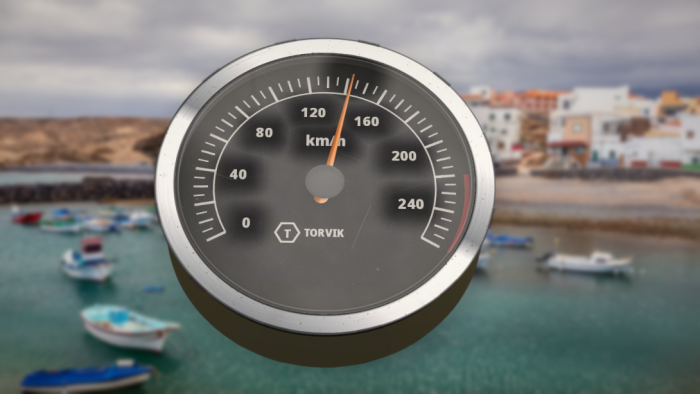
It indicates 142.5 km/h
